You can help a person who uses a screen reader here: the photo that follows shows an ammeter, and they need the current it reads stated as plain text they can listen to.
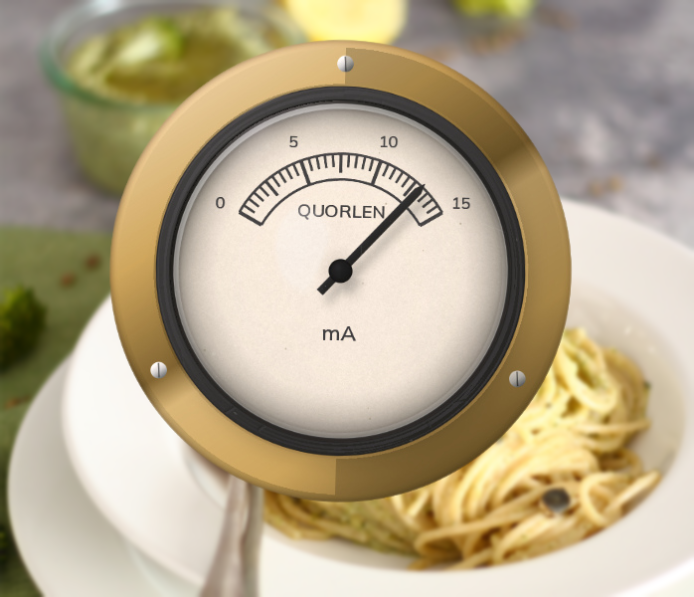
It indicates 13 mA
